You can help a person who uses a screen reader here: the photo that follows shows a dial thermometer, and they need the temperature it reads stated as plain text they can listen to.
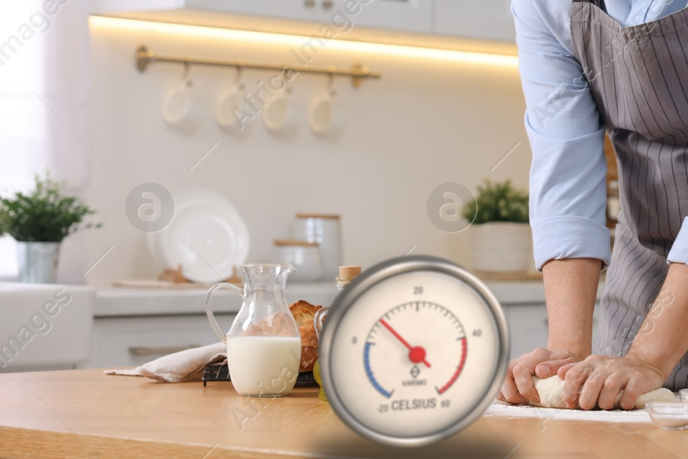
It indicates 8 °C
